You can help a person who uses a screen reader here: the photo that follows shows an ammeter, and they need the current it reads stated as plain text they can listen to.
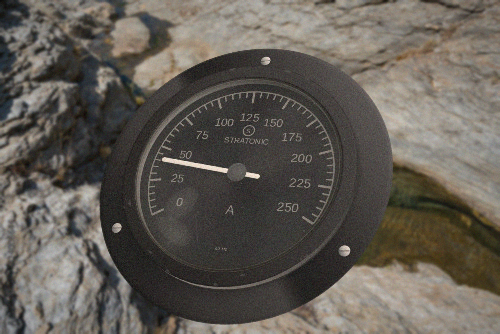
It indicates 40 A
